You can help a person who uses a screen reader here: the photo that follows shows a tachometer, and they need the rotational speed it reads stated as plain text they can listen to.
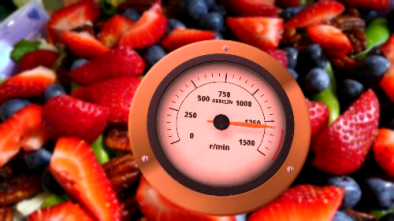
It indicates 1300 rpm
